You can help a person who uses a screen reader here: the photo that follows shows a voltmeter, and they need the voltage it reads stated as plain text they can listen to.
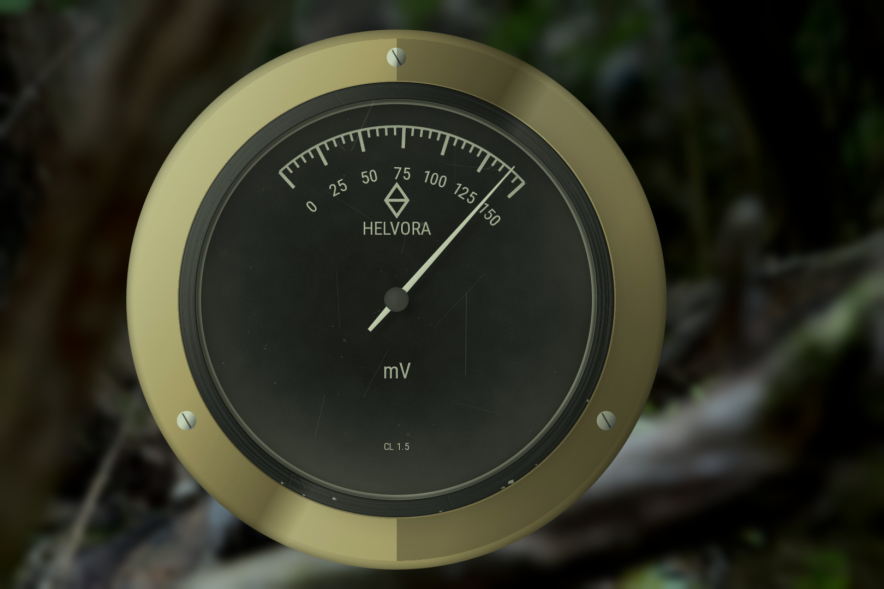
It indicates 140 mV
